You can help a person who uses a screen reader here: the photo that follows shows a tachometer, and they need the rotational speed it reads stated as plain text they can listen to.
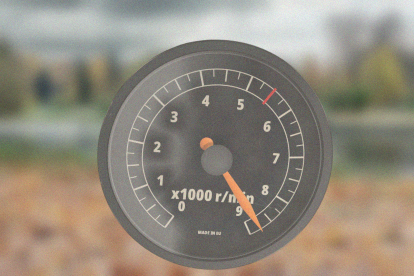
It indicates 8750 rpm
